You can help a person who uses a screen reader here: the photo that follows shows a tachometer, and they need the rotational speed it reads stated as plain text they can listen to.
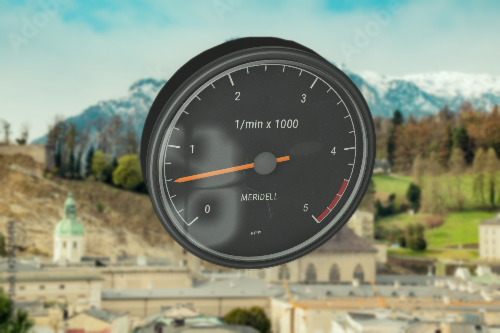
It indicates 600 rpm
